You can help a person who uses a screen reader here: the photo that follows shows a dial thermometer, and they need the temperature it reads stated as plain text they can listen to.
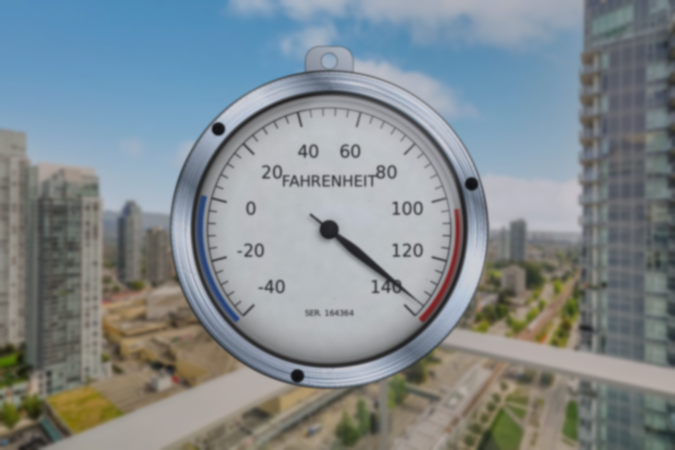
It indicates 136 °F
